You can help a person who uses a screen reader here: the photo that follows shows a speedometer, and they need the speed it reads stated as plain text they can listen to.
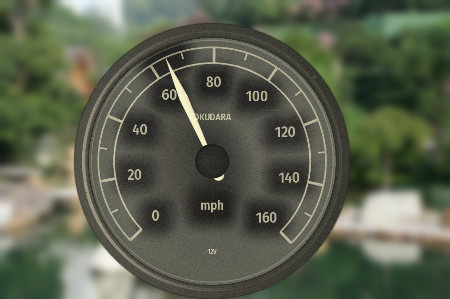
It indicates 65 mph
